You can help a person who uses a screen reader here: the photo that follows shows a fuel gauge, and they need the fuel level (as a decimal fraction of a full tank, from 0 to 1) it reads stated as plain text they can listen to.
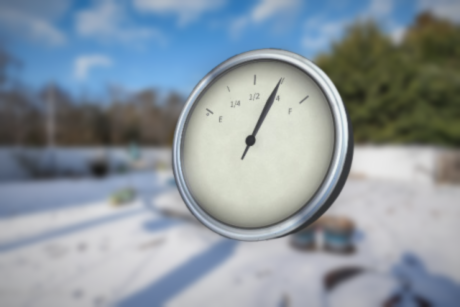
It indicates 0.75
